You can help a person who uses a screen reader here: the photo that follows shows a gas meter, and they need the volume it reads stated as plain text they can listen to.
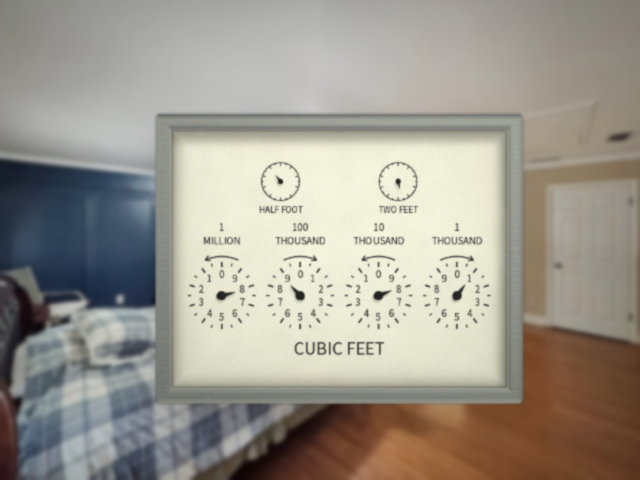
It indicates 788100 ft³
